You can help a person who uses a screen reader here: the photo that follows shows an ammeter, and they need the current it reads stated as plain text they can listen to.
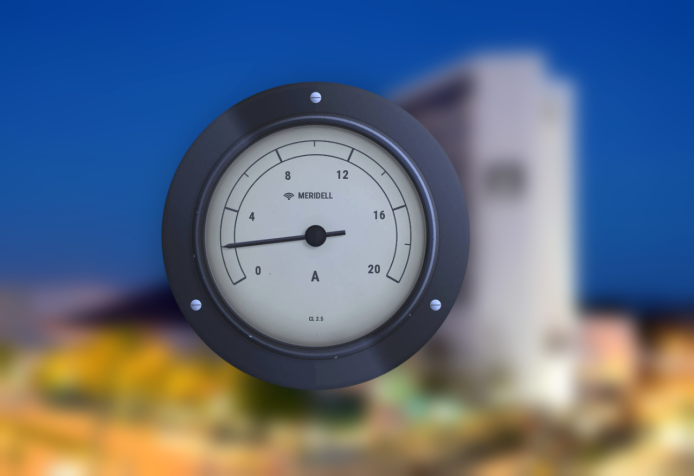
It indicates 2 A
